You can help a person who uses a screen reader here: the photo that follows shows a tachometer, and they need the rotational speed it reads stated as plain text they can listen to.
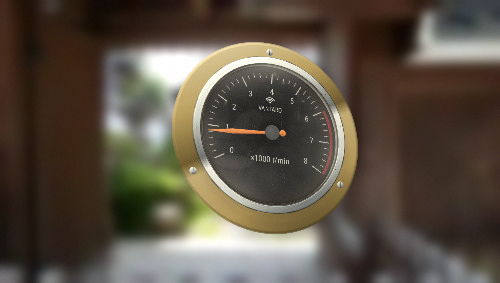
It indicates 800 rpm
